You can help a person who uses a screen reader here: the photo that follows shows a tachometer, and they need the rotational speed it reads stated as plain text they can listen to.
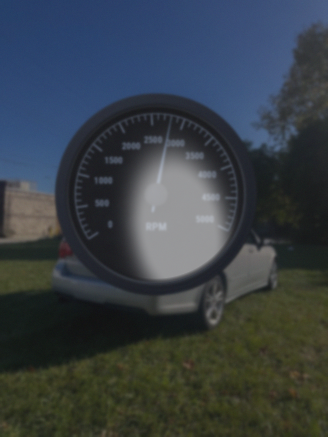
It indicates 2800 rpm
